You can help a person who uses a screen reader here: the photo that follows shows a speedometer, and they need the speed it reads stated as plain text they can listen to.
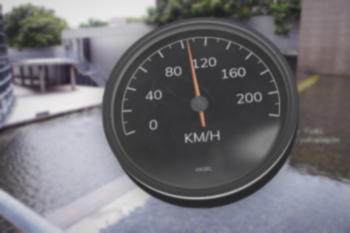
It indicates 105 km/h
